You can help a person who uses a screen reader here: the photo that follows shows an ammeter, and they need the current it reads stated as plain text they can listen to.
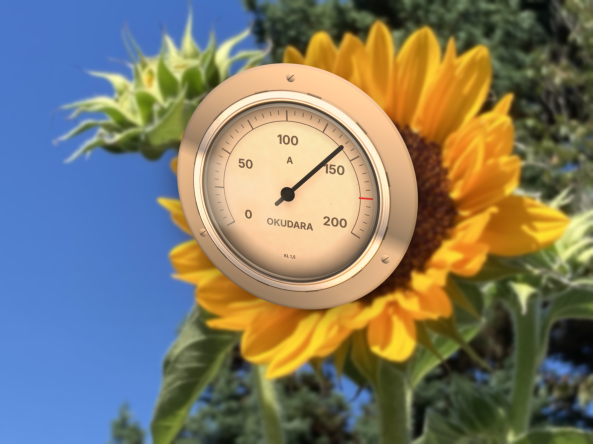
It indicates 140 A
